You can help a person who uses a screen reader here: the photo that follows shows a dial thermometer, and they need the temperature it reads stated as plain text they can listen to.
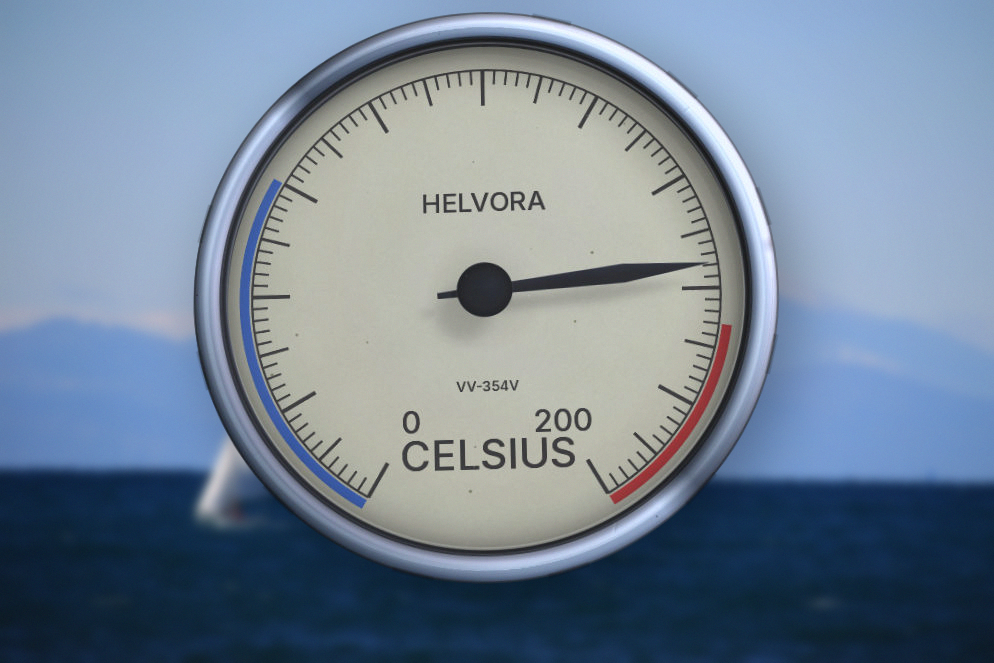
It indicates 156 °C
